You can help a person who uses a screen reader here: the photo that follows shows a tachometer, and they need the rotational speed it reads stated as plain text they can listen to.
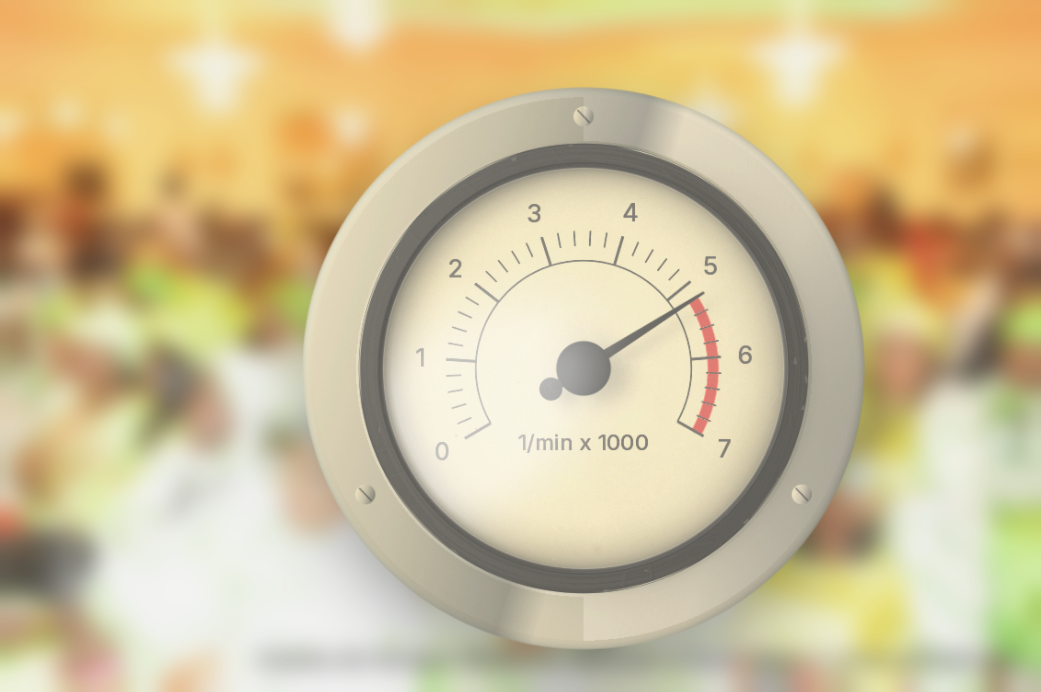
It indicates 5200 rpm
